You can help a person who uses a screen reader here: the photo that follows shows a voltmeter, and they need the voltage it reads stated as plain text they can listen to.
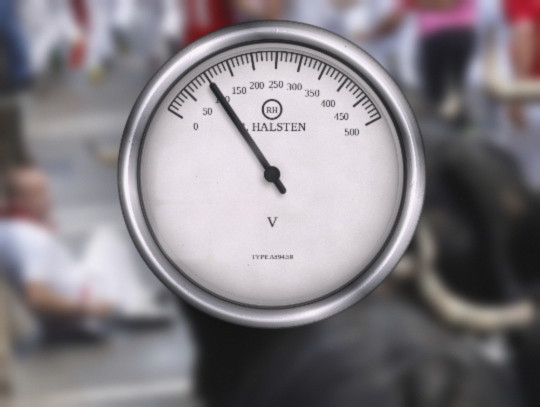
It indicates 100 V
